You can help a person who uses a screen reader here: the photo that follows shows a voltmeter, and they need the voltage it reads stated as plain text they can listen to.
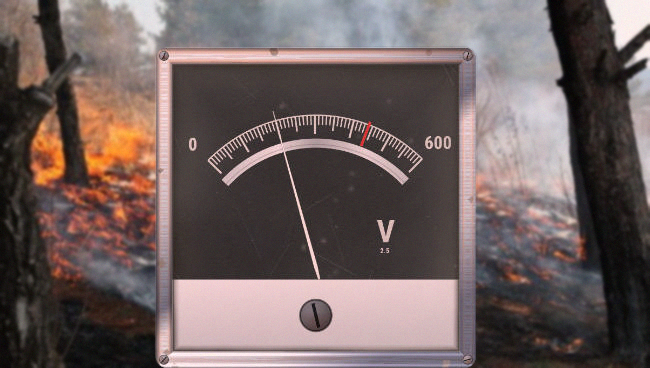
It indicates 200 V
